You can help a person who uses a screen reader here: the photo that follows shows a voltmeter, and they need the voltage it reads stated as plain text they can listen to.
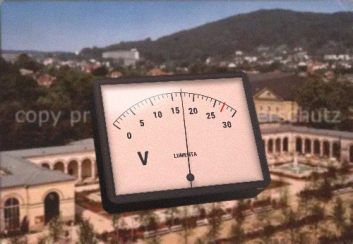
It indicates 17 V
